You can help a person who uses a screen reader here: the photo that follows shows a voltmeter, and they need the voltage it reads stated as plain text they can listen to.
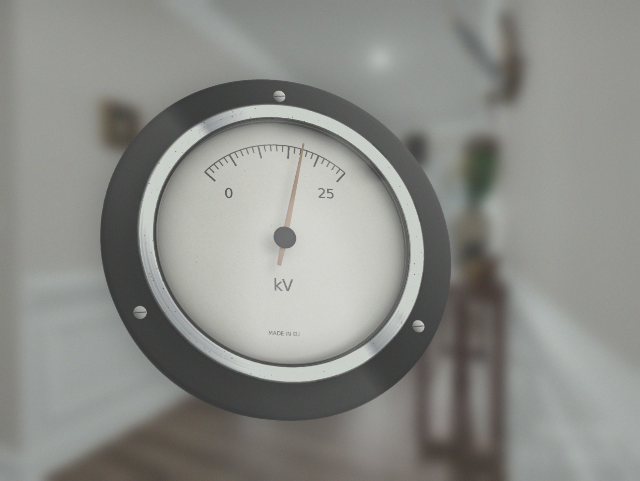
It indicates 17 kV
